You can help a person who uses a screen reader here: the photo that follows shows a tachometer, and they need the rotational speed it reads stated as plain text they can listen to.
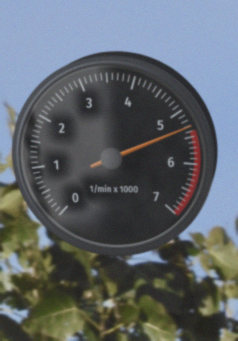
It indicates 5300 rpm
